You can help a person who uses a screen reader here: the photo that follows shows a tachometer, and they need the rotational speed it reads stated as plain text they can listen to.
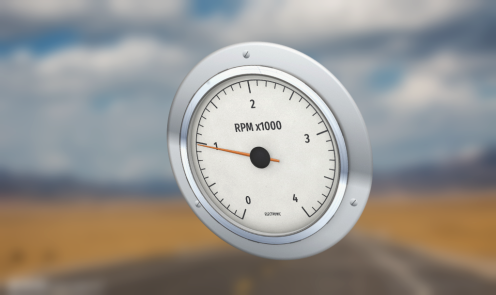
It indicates 1000 rpm
